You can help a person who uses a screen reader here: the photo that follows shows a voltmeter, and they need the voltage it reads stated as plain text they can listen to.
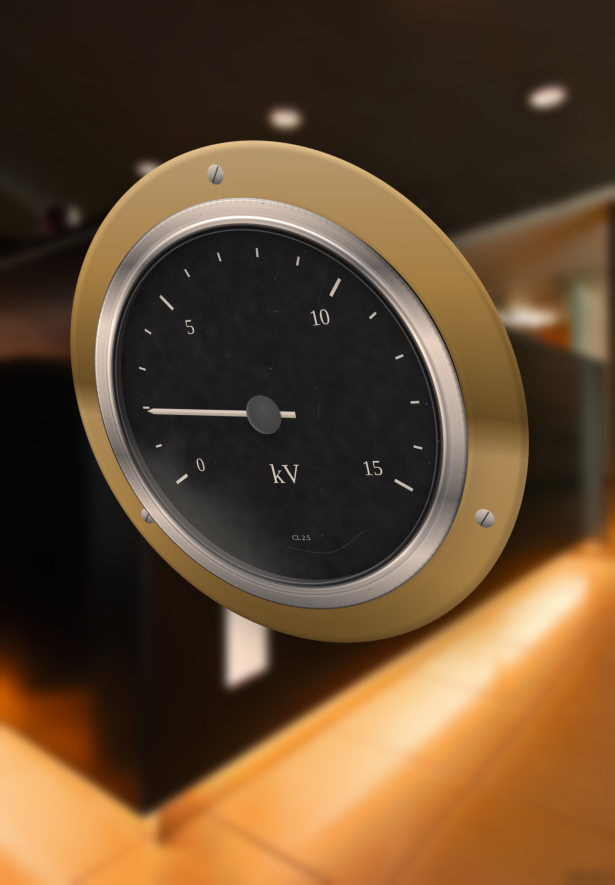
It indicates 2 kV
